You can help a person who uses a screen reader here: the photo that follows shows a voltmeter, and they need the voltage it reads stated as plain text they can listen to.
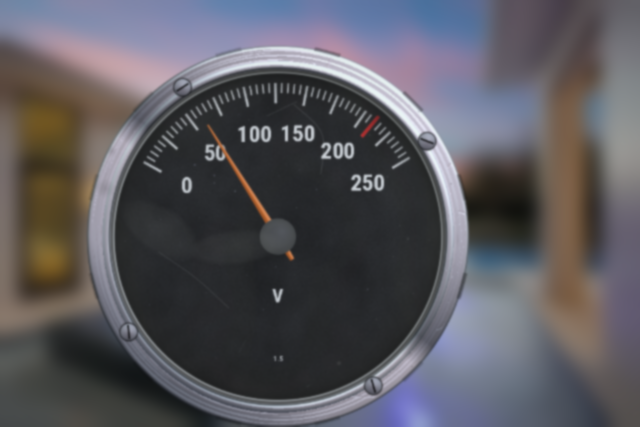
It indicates 60 V
